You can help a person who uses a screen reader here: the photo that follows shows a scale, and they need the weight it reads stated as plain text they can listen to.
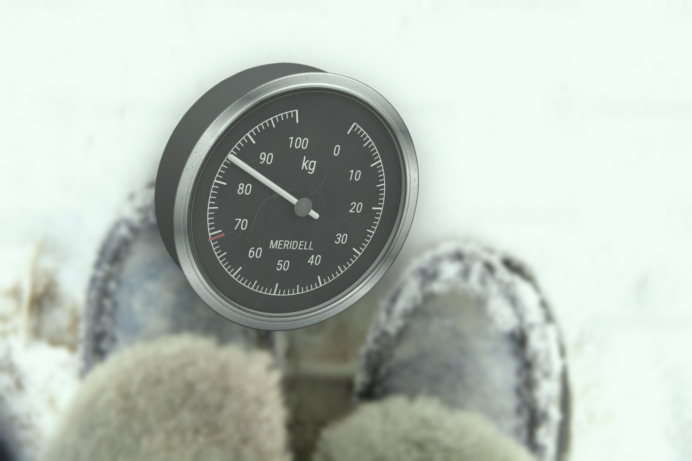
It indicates 85 kg
